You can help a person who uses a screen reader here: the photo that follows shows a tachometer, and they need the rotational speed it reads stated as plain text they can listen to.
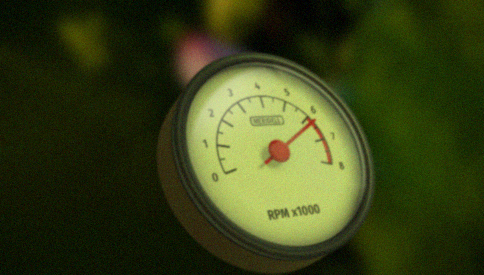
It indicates 6250 rpm
